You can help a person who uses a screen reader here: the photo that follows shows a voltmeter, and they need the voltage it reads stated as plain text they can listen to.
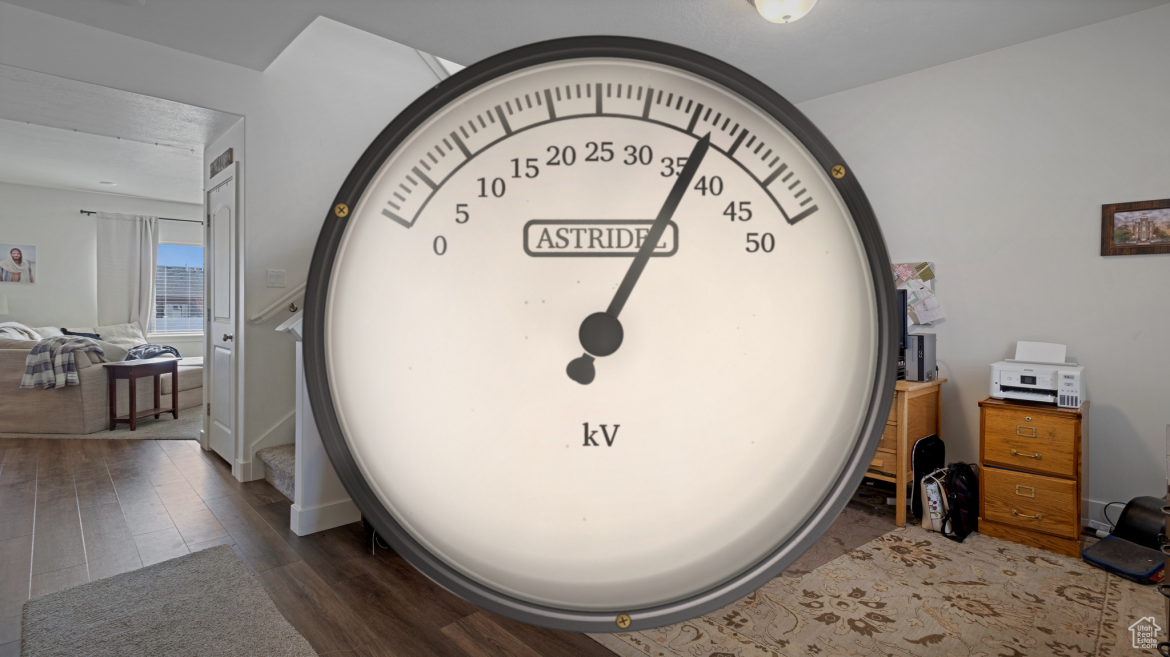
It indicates 37 kV
